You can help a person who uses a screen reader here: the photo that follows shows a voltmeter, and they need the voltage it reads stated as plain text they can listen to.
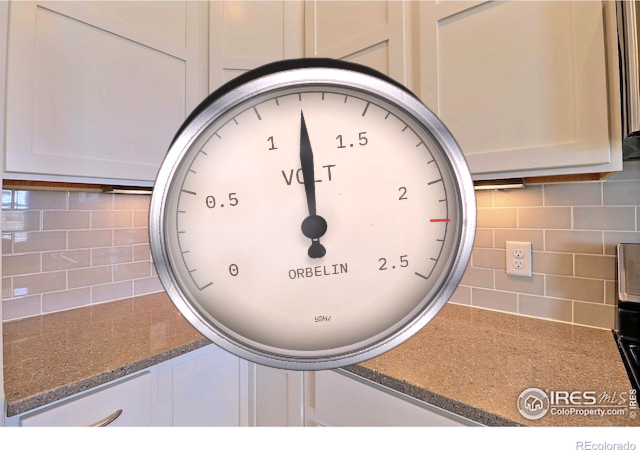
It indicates 1.2 V
